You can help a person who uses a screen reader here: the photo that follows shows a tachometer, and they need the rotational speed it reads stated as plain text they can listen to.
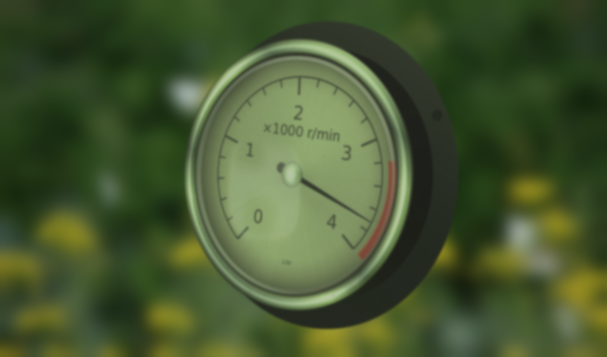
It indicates 3700 rpm
